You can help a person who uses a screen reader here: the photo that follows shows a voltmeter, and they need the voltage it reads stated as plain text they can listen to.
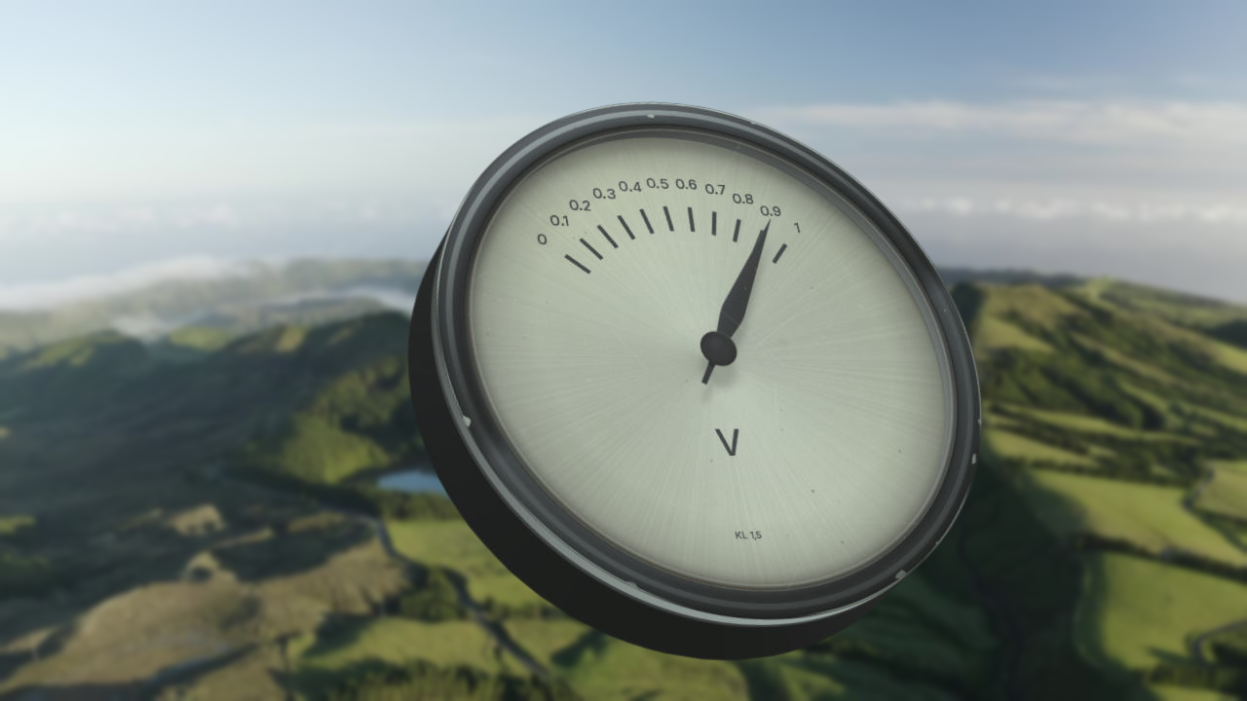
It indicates 0.9 V
